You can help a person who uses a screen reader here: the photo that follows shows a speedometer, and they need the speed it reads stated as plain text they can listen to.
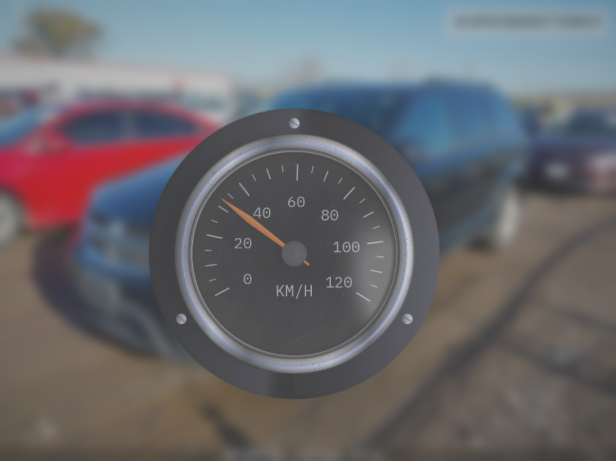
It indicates 32.5 km/h
